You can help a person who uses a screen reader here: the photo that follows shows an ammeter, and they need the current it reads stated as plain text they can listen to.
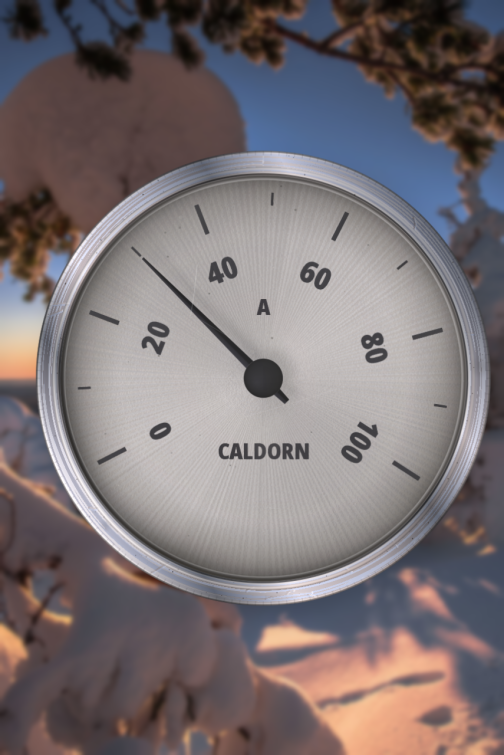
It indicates 30 A
